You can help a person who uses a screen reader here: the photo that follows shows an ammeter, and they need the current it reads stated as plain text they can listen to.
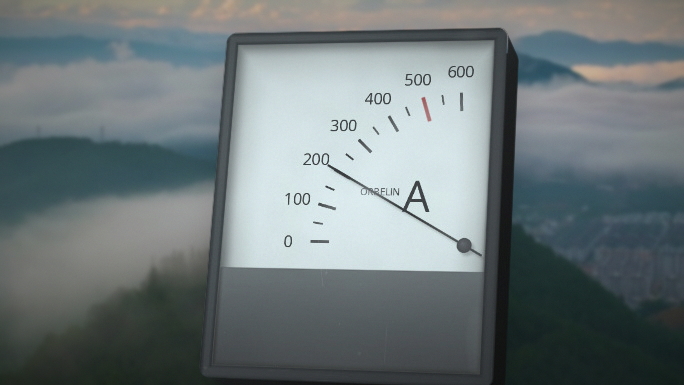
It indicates 200 A
